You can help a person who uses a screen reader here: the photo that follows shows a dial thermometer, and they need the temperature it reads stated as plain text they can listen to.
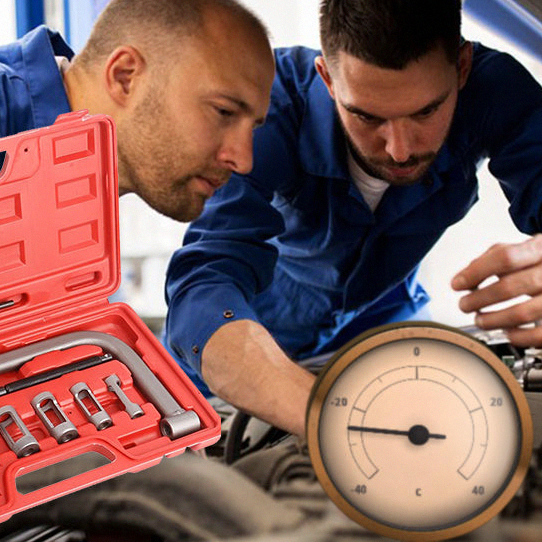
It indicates -25 °C
